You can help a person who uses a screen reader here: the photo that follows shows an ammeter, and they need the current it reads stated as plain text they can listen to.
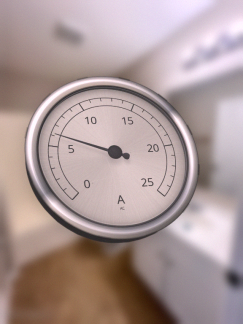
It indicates 6 A
